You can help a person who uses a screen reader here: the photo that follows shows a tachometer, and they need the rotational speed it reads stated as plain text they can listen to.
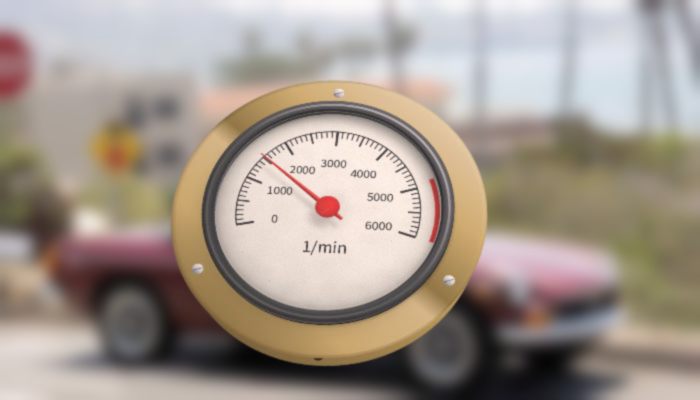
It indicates 1500 rpm
